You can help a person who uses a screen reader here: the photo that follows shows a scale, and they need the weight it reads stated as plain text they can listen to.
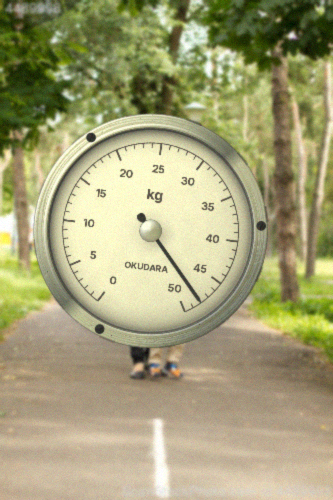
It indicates 48 kg
